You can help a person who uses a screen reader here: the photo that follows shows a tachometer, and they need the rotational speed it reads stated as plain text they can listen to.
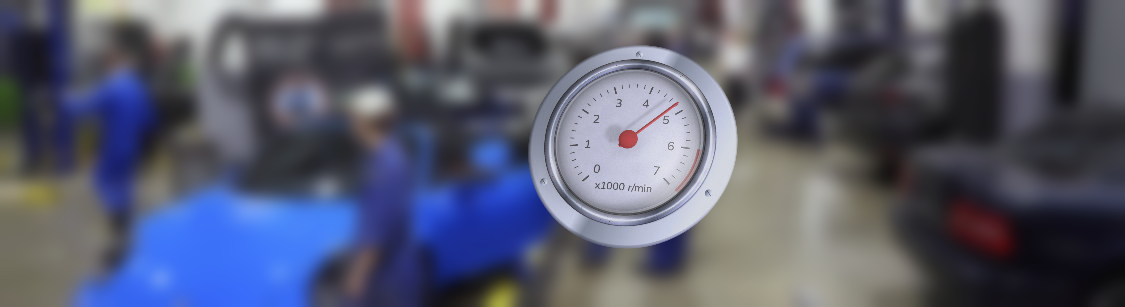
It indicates 4800 rpm
